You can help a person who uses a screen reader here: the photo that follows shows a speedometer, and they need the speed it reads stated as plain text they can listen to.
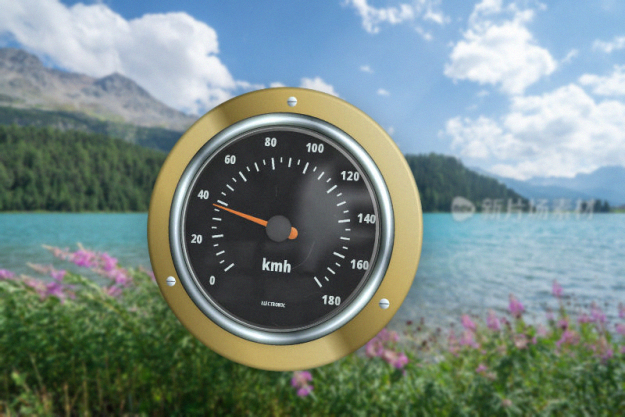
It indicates 37.5 km/h
